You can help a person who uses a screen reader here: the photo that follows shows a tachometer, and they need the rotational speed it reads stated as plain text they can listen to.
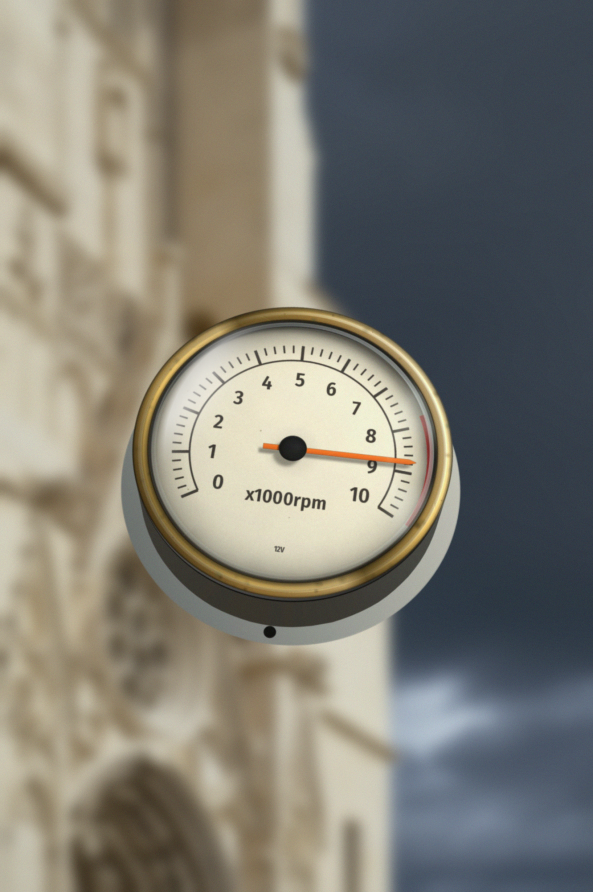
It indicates 8800 rpm
